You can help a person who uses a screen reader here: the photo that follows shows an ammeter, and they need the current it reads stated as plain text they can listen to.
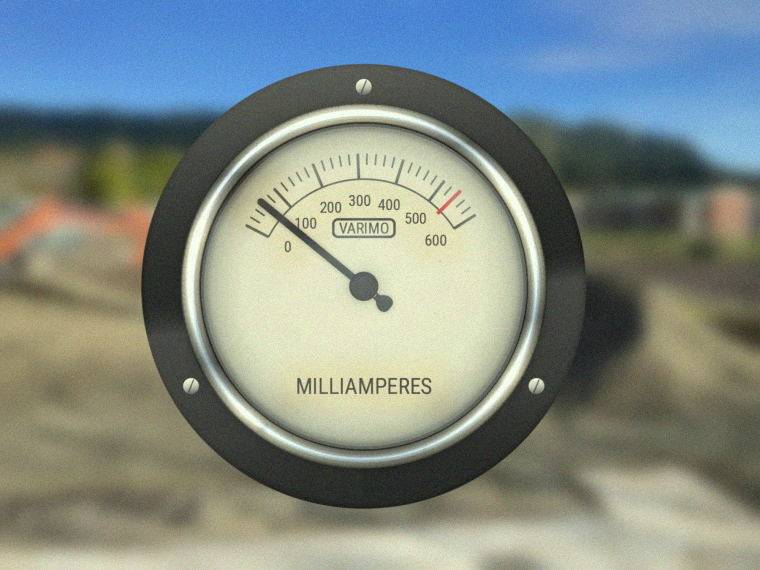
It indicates 60 mA
